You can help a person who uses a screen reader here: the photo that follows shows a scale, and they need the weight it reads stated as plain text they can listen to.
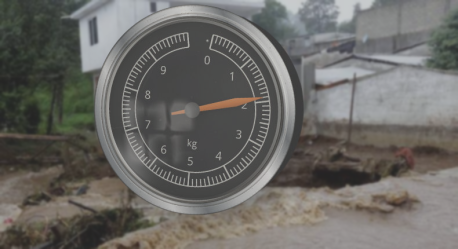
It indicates 1.9 kg
